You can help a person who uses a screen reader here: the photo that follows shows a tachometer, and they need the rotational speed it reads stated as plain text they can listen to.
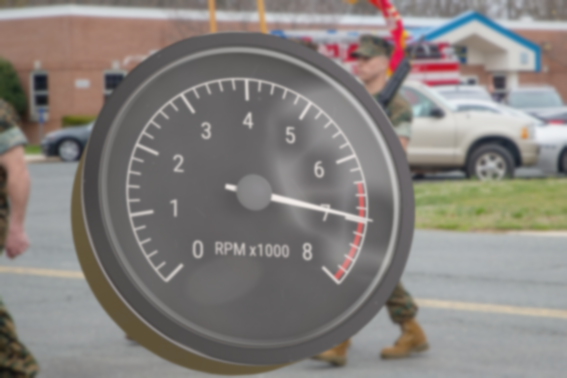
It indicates 7000 rpm
